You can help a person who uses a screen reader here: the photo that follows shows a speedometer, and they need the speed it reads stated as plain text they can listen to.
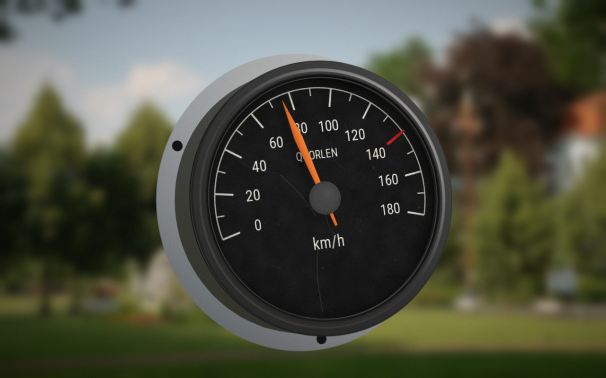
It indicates 75 km/h
